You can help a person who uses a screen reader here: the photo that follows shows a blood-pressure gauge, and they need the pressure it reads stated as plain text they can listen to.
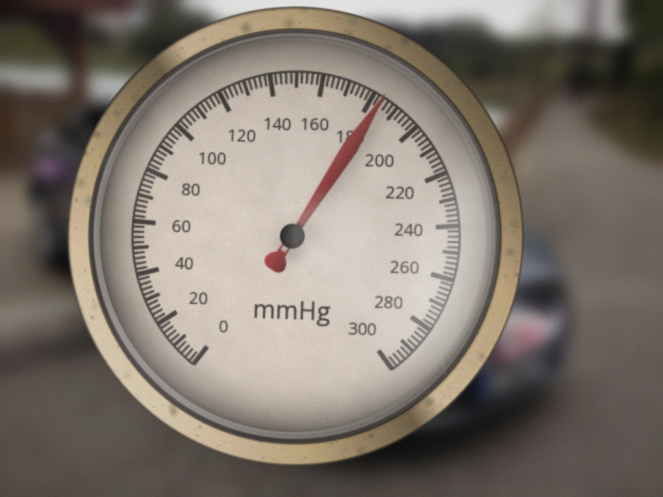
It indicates 184 mmHg
